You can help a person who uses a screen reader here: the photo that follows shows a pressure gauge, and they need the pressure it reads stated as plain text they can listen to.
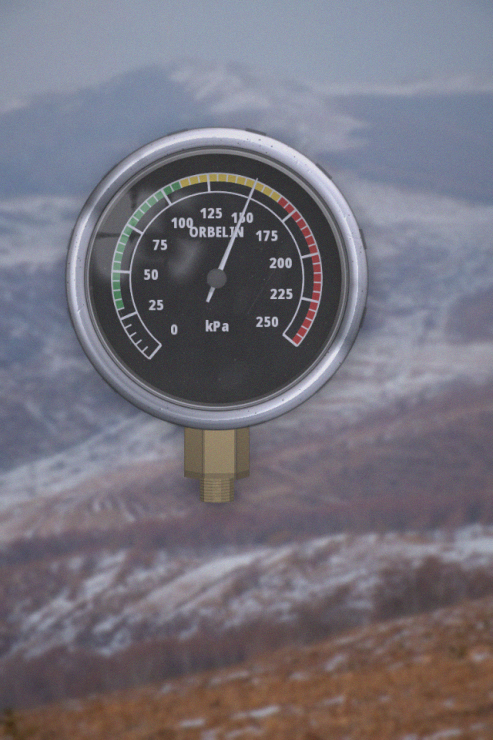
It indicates 150 kPa
